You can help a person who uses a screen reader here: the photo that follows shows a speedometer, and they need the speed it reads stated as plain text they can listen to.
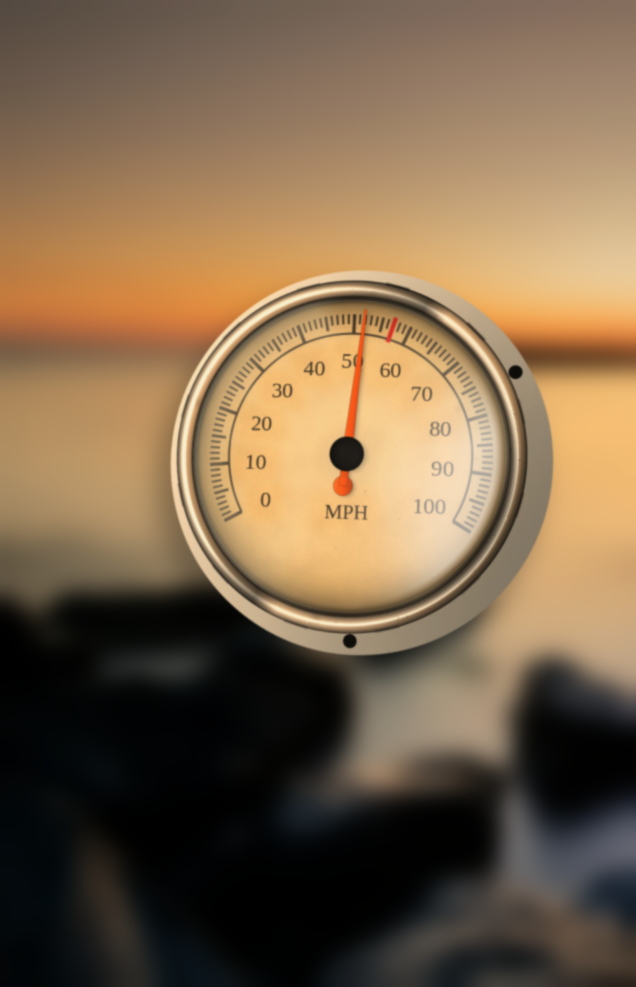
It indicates 52 mph
